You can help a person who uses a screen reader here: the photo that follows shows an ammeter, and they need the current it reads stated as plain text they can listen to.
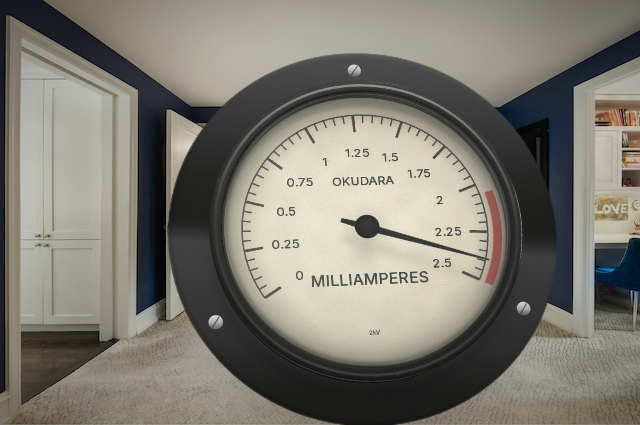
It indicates 2.4 mA
